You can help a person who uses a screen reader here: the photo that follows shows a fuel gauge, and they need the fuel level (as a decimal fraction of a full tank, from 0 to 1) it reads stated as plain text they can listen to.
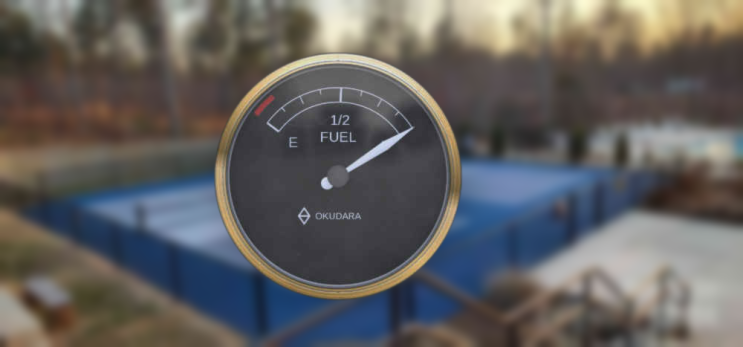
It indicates 1
